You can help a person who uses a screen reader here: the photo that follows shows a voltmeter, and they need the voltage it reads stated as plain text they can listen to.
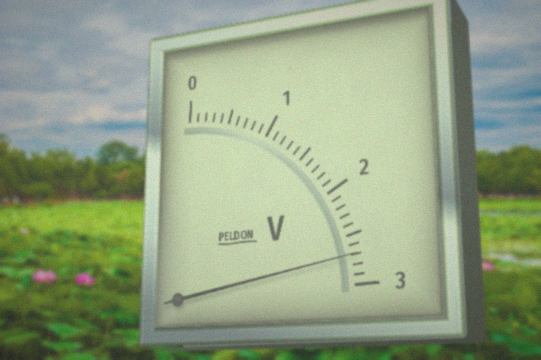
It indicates 2.7 V
